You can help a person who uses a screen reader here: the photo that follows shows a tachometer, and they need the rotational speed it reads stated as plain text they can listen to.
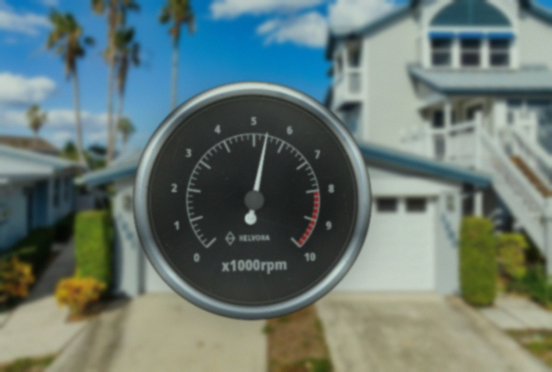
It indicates 5400 rpm
